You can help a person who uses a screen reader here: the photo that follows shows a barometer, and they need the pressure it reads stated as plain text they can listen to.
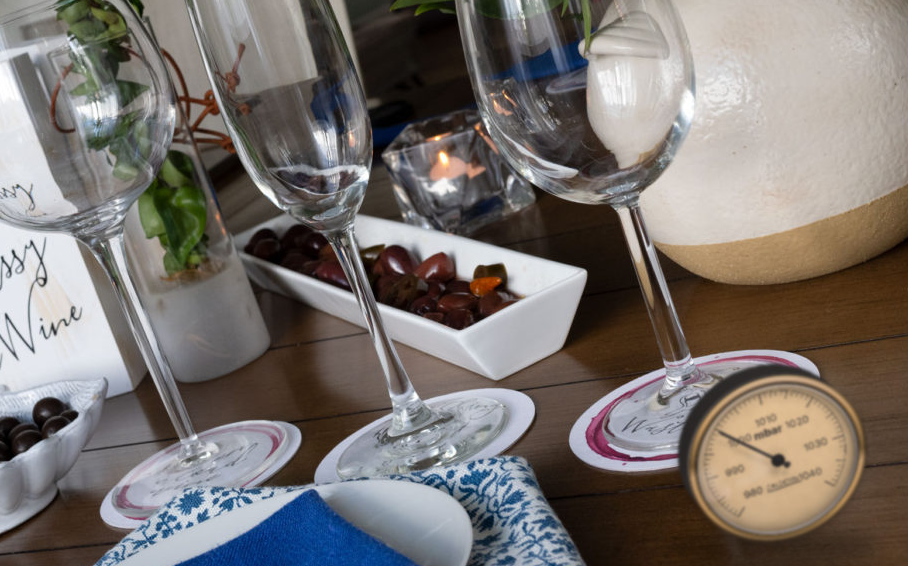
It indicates 1000 mbar
